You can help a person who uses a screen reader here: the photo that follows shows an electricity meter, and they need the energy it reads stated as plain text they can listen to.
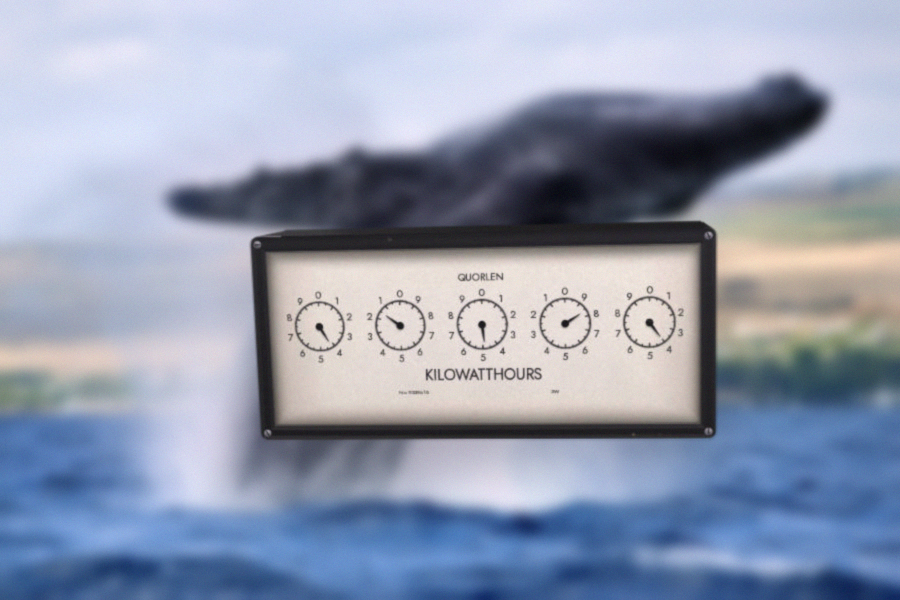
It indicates 41484 kWh
